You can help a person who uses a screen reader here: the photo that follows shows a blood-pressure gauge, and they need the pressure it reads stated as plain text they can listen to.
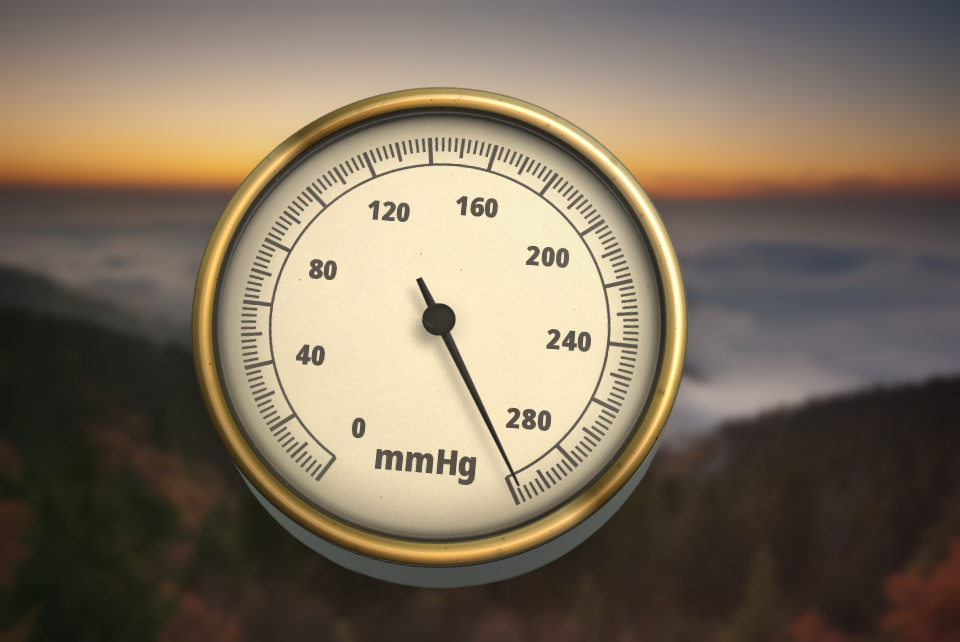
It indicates 298 mmHg
